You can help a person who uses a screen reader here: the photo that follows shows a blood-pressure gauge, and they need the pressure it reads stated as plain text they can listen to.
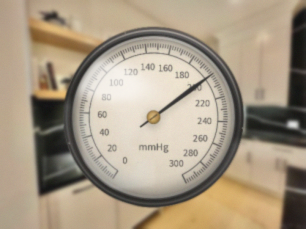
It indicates 200 mmHg
